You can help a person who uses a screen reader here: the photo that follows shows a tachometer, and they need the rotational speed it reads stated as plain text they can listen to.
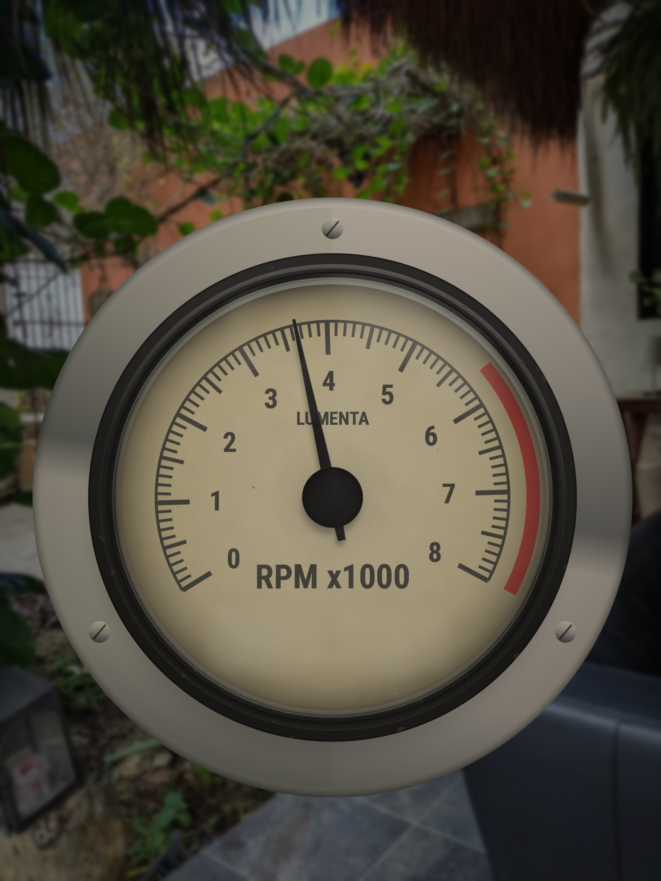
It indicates 3650 rpm
